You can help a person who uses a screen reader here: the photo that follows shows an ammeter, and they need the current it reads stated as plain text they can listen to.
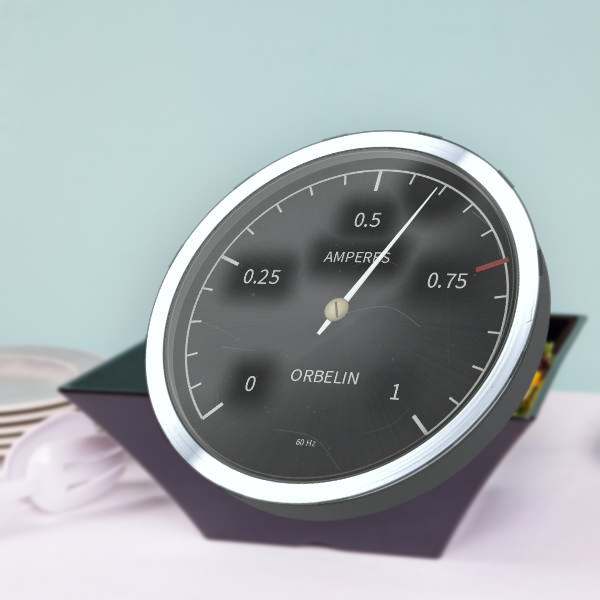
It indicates 0.6 A
